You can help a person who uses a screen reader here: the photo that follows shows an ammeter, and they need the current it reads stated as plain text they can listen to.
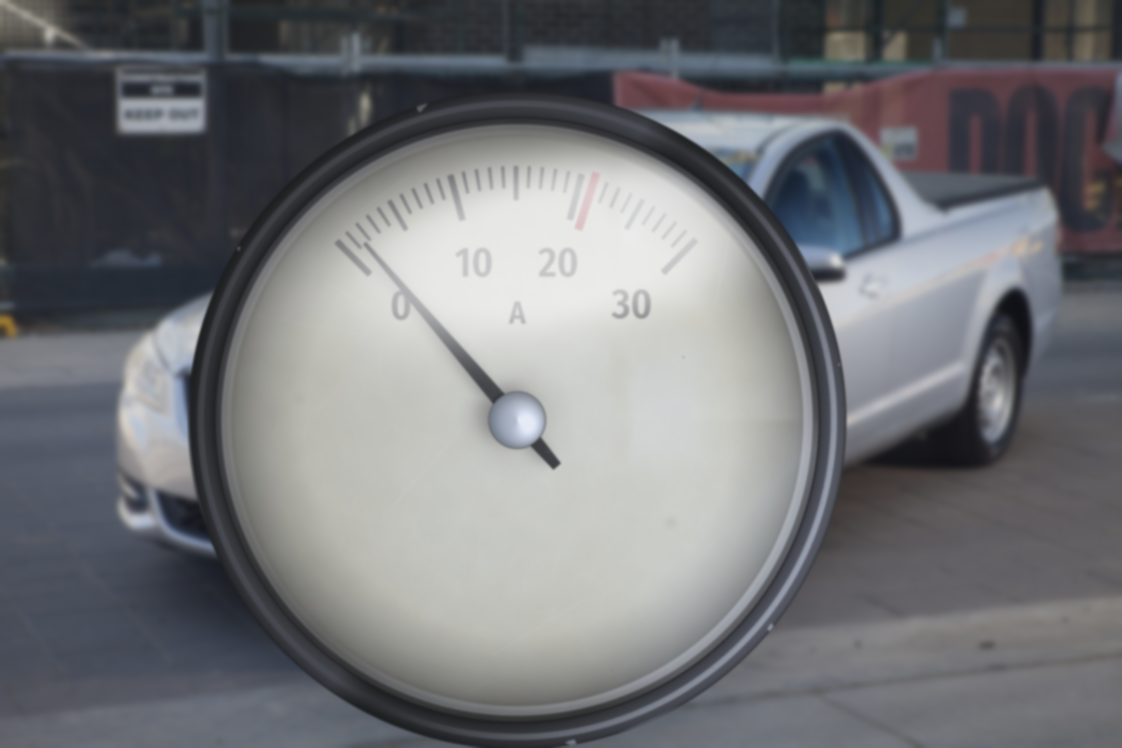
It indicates 1.5 A
